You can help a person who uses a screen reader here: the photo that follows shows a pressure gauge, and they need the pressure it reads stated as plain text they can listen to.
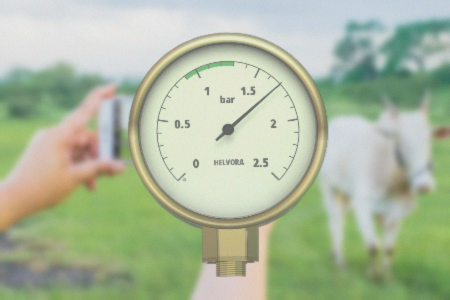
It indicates 1.7 bar
